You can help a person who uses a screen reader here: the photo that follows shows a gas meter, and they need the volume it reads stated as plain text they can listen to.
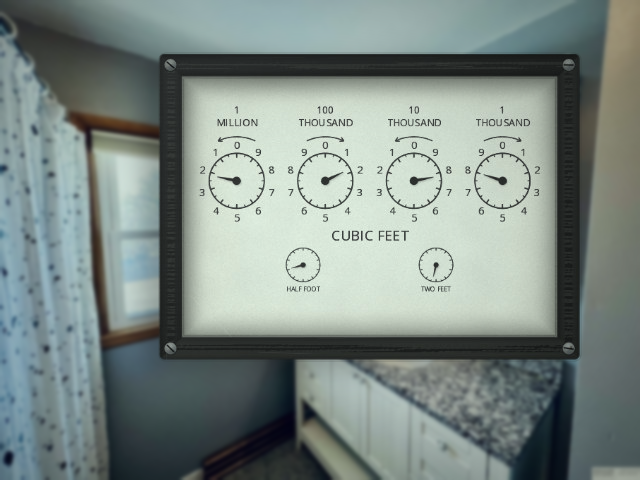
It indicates 217800 ft³
